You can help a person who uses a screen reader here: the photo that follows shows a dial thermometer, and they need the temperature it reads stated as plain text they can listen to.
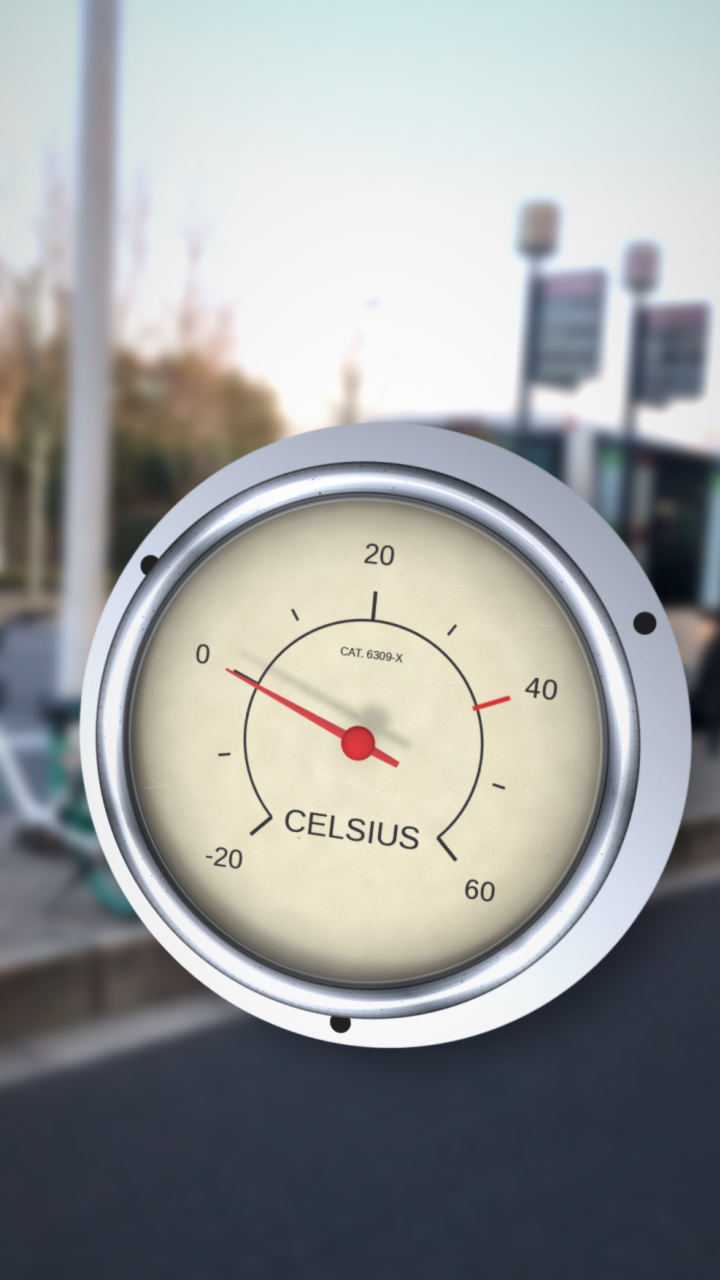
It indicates 0 °C
